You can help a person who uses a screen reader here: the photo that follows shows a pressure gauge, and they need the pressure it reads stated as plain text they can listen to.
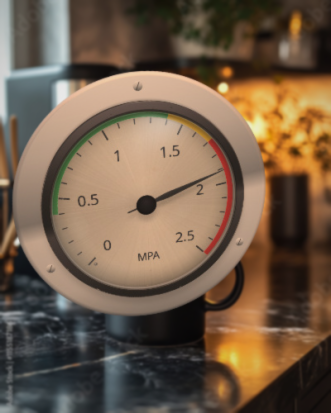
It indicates 1.9 MPa
